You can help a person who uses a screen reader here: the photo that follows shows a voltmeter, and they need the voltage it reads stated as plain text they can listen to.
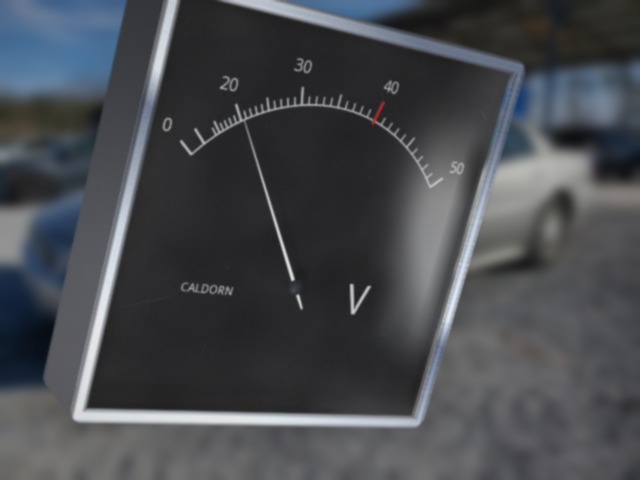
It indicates 20 V
